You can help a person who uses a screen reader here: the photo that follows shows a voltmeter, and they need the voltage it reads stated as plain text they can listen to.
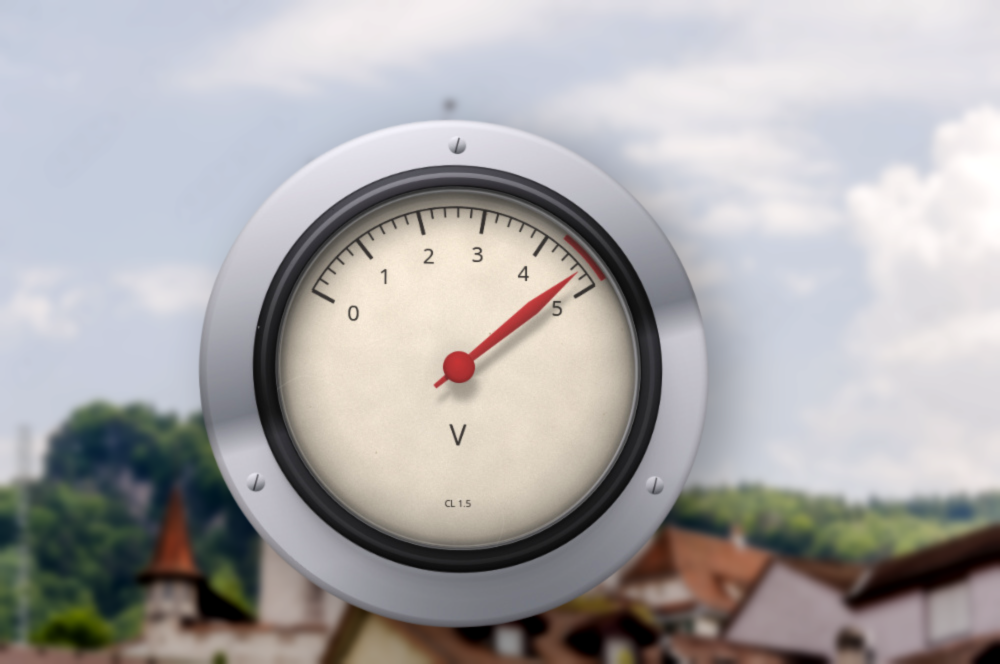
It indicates 4.7 V
